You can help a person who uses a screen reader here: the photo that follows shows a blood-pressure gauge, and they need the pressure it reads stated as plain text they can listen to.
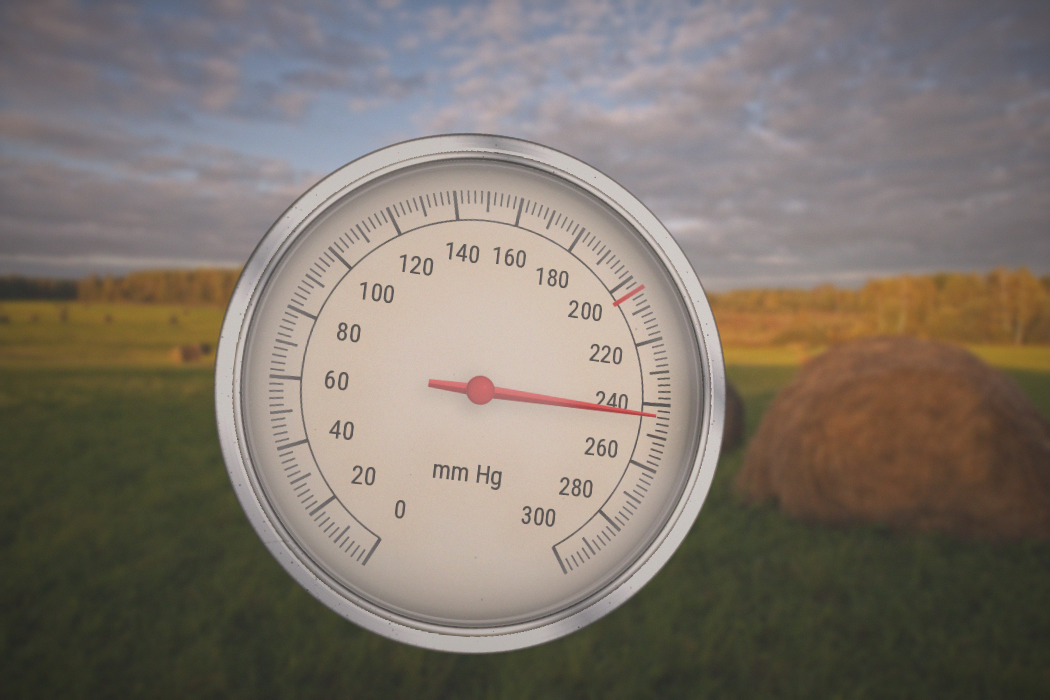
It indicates 244 mmHg
